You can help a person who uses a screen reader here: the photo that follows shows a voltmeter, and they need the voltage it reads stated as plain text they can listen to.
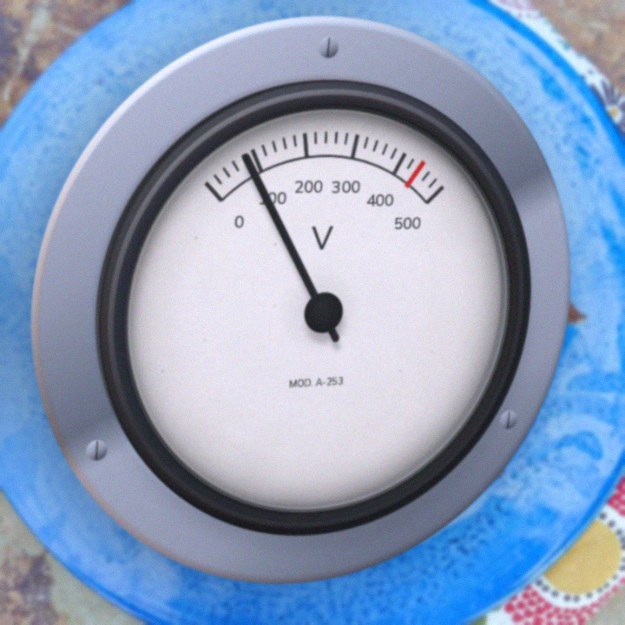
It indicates 80 V
